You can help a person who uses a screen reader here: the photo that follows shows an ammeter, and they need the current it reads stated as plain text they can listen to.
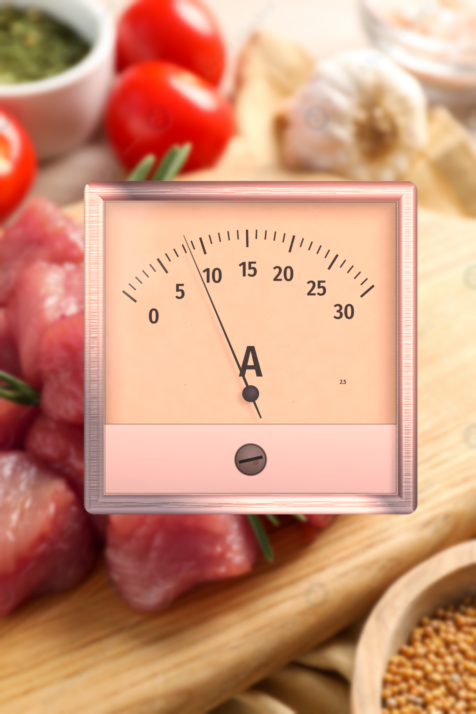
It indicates 8.5 A
